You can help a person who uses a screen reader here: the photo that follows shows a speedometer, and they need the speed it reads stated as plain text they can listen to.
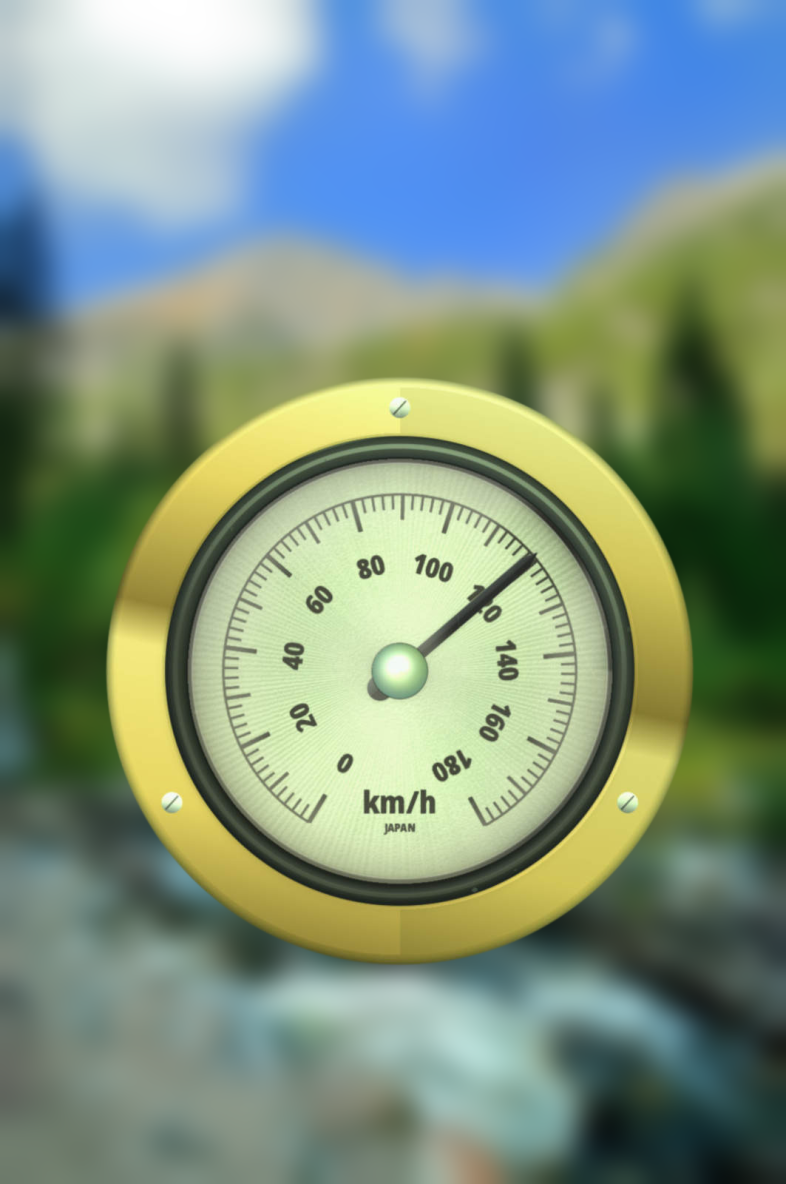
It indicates 119 km/h
